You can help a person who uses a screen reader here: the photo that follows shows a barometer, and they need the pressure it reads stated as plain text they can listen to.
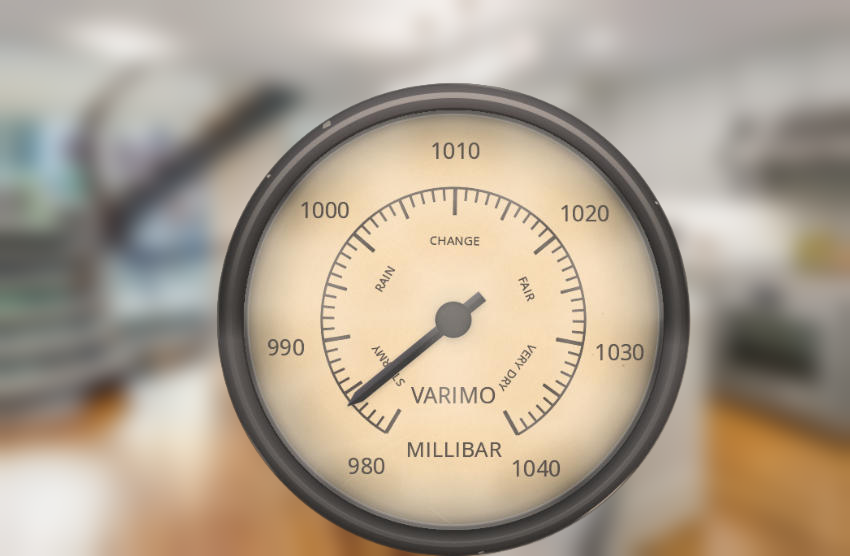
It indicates 984 mbar
